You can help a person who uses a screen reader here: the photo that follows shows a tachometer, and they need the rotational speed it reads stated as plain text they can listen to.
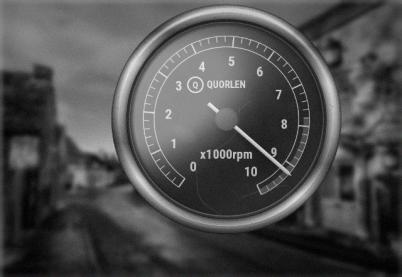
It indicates 9200 rpm
